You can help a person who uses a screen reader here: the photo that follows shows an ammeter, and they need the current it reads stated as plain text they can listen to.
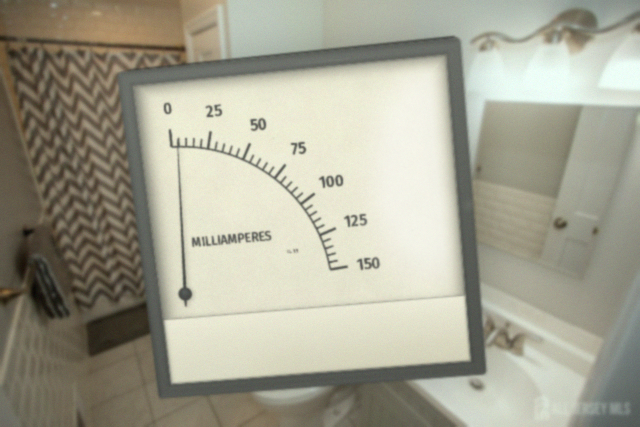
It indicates 5 mA
